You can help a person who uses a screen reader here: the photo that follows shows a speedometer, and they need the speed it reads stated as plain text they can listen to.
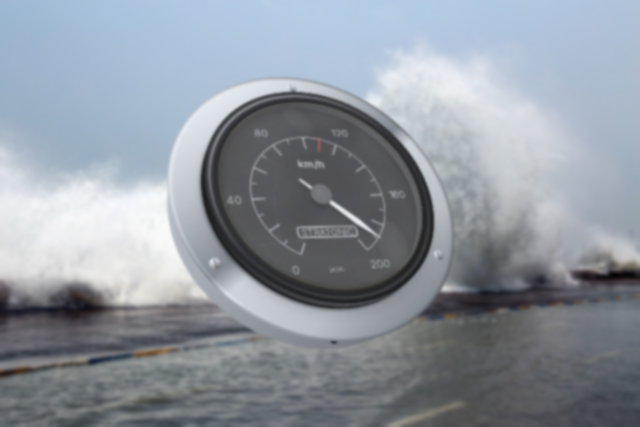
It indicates 190 km/h
